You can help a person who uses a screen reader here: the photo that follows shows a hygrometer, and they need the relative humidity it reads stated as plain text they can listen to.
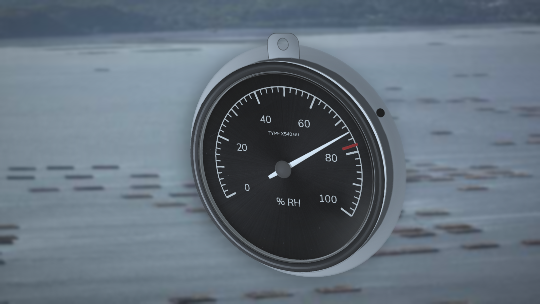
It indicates 74 %
